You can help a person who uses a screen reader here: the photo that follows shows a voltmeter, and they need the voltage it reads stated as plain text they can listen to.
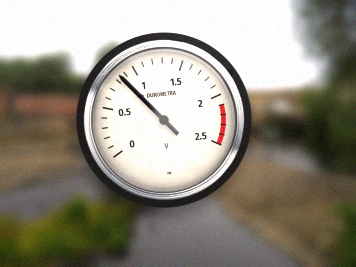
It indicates 0.85 V
